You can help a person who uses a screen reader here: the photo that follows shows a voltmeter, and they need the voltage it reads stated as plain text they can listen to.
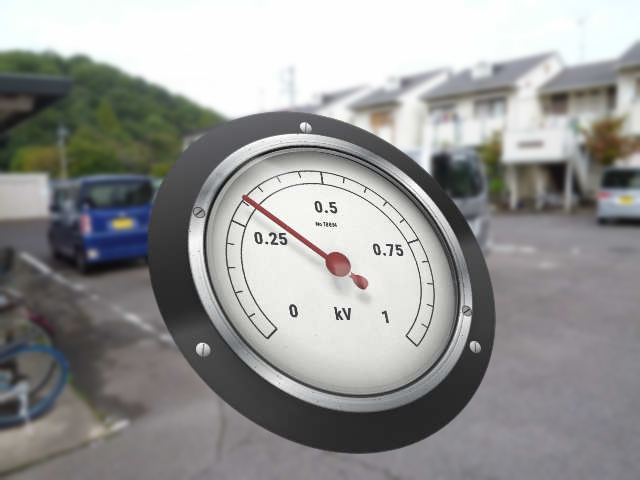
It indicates 0.3 kV
